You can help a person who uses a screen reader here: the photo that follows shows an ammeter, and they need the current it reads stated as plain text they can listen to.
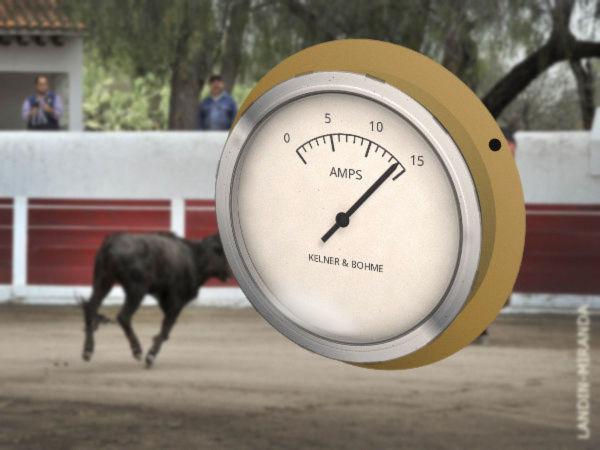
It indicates 14 A
